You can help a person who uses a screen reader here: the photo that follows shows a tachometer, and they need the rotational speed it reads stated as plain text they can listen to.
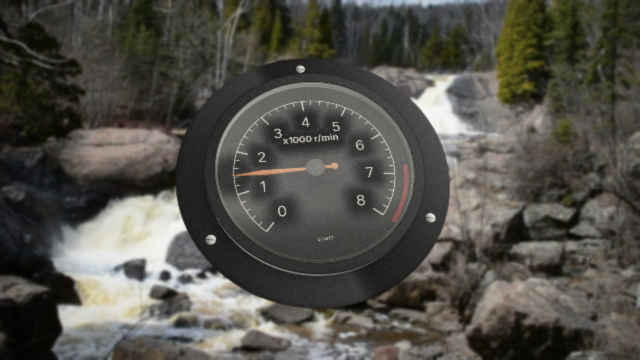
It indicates 1400 rpm
